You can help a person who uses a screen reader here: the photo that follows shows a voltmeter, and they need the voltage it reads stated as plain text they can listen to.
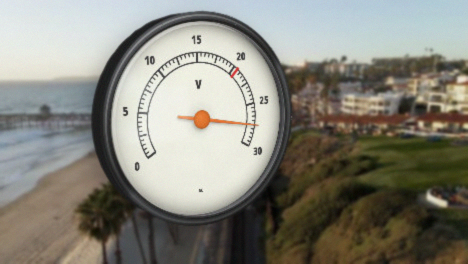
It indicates 27.5 V
